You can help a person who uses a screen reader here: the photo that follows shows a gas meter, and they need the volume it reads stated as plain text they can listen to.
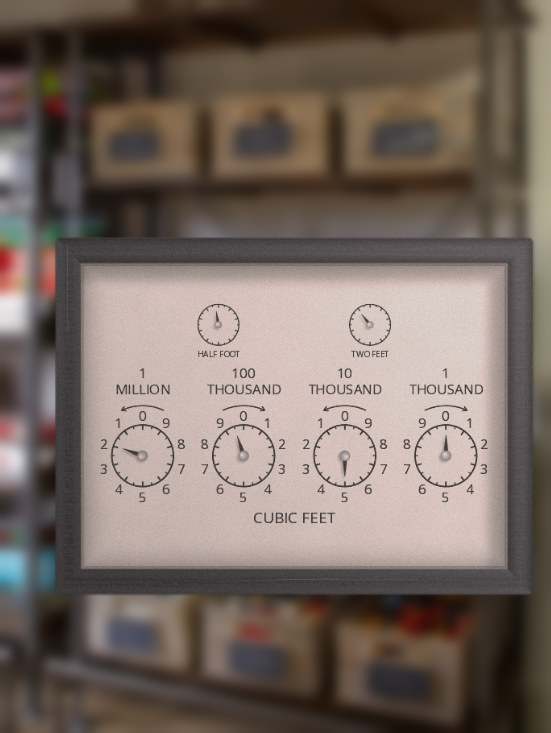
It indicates 195000 ft³
